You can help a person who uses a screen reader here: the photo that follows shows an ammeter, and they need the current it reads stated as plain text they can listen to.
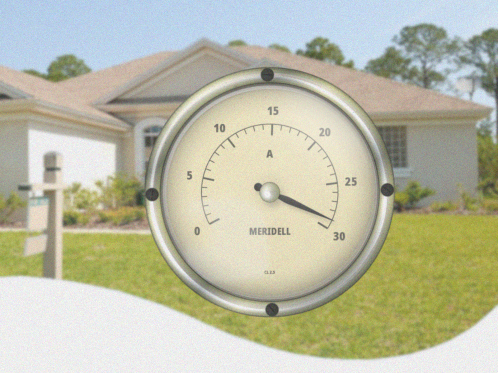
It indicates 29 A
